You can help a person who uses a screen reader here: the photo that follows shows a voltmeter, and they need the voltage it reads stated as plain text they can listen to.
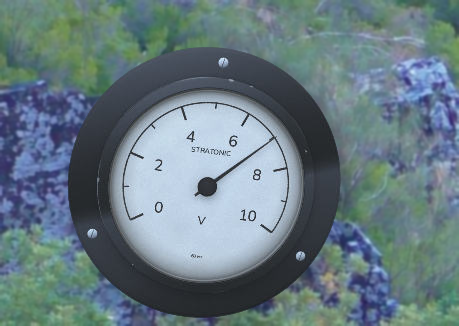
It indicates 7 V
